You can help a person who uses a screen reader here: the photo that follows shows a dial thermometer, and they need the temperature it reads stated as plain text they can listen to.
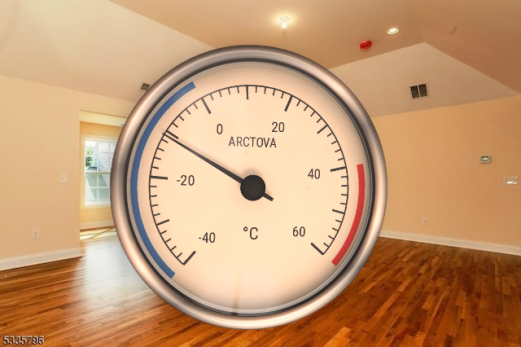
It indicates -11 °C
